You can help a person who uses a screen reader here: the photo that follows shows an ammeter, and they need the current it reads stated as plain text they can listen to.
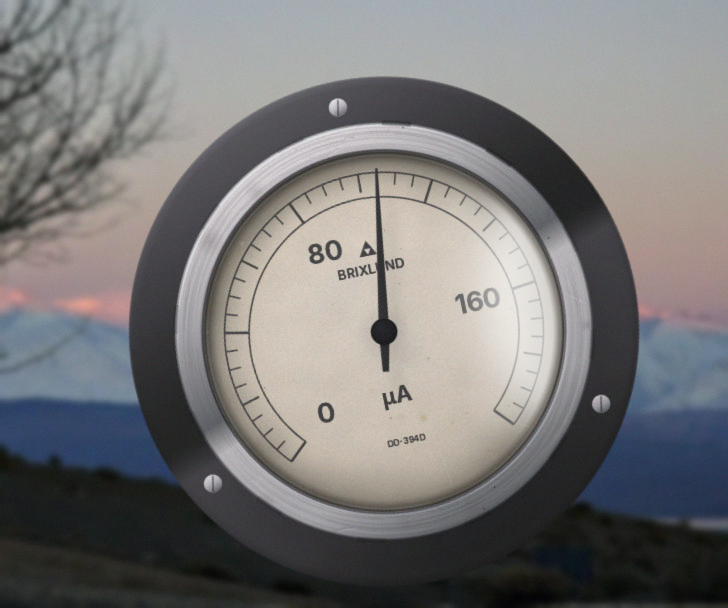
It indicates 105 µA
